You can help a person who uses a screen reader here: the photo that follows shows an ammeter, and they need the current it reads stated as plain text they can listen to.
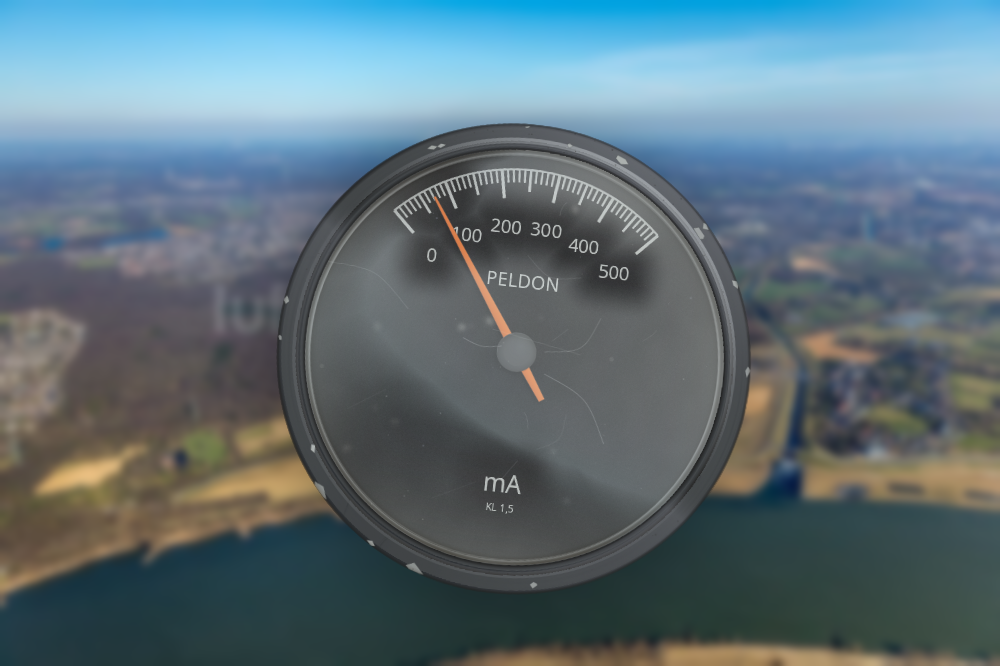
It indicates 70 mA
